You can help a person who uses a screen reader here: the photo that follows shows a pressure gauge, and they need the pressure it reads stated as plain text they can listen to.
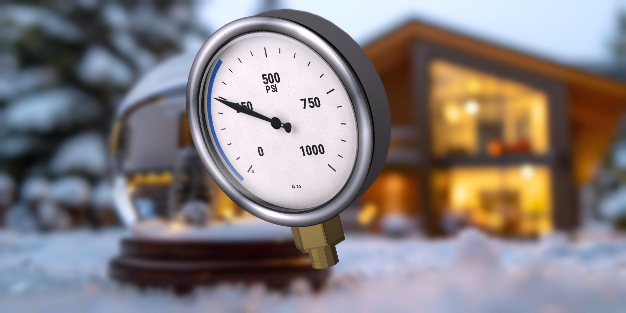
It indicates 250 psi
